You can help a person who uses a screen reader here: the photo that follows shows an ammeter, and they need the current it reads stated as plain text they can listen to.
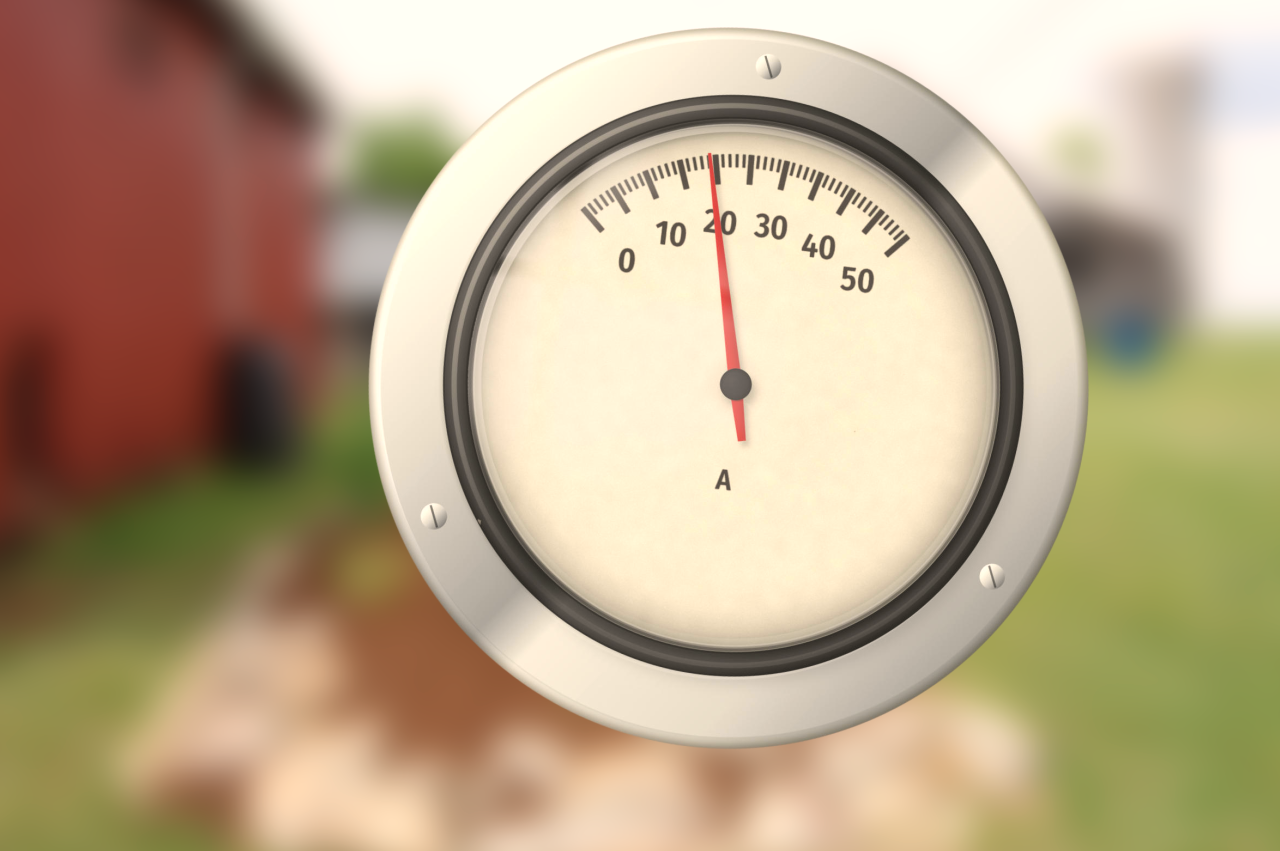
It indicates 19 A
